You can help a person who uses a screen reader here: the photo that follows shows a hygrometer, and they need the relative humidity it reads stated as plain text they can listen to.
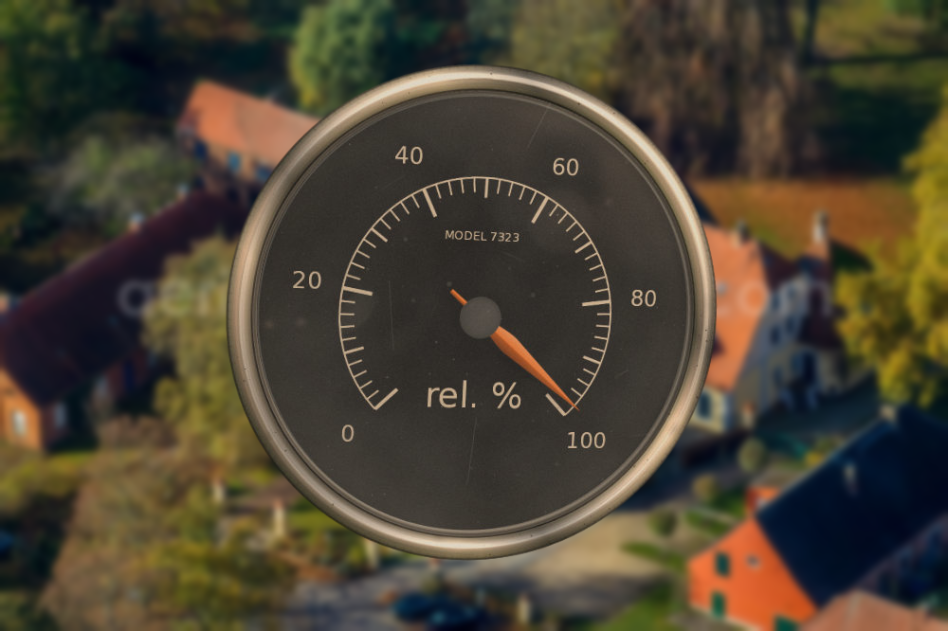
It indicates 98 %
